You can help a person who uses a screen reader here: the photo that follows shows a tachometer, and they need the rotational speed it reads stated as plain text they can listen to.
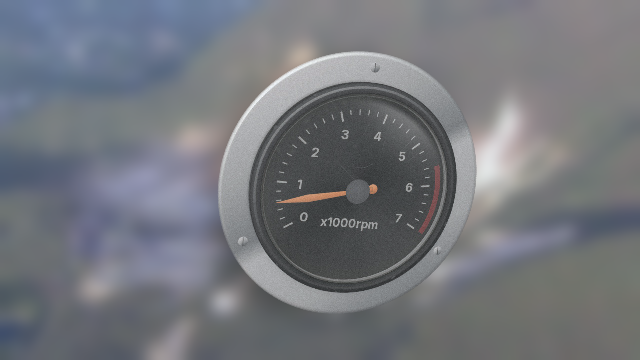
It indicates 600 rpm
